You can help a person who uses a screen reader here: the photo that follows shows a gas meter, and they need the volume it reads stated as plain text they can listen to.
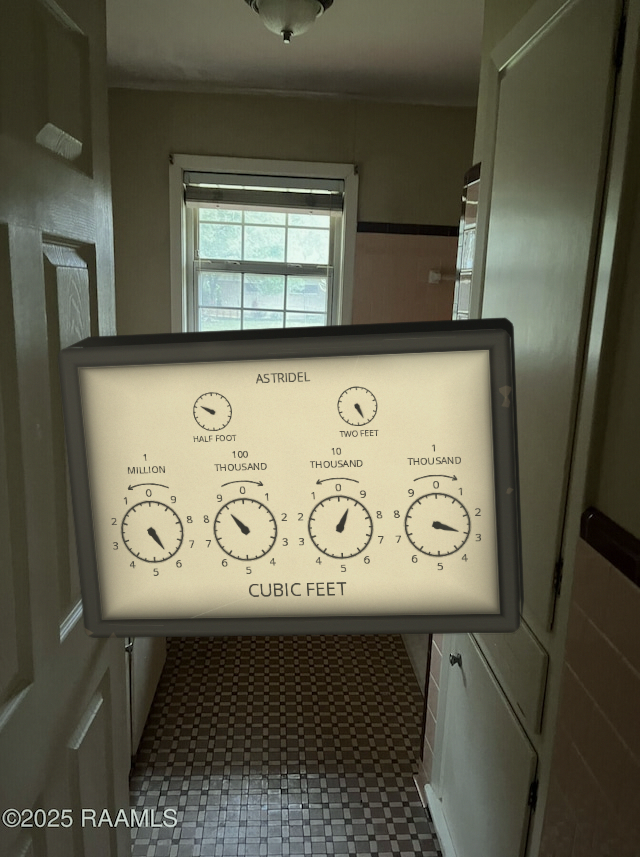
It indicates 589300 ft³
